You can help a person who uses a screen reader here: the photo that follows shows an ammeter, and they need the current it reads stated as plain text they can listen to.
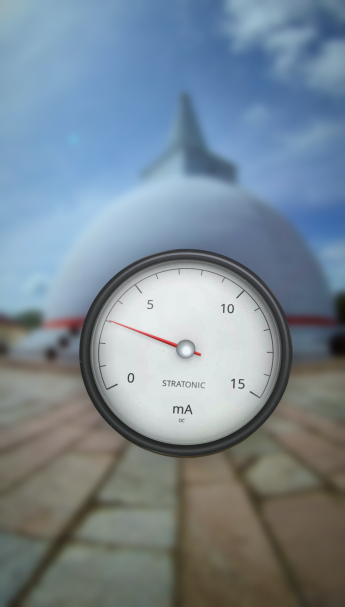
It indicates 3 mA
